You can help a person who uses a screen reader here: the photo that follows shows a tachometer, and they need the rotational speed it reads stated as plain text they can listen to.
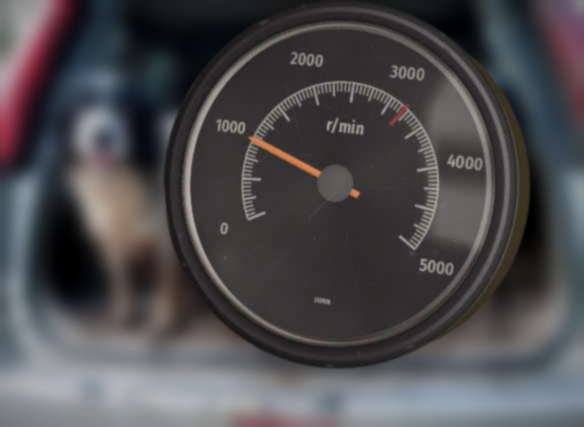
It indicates 1000 rpm
